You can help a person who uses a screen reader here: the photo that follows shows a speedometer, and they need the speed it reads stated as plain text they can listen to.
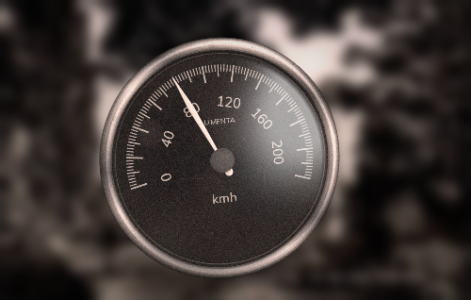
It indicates 80 km/h
